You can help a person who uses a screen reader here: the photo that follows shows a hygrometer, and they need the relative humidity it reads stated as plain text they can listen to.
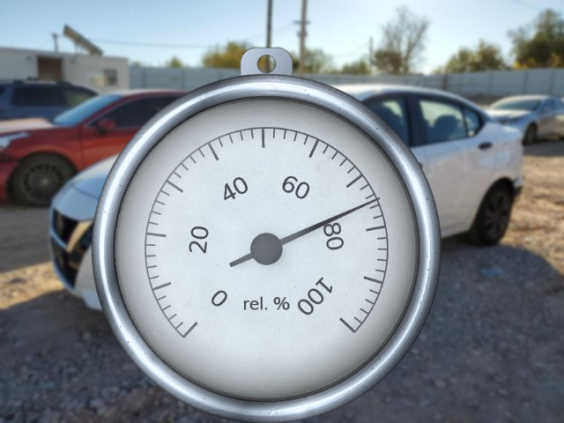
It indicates 75 %
